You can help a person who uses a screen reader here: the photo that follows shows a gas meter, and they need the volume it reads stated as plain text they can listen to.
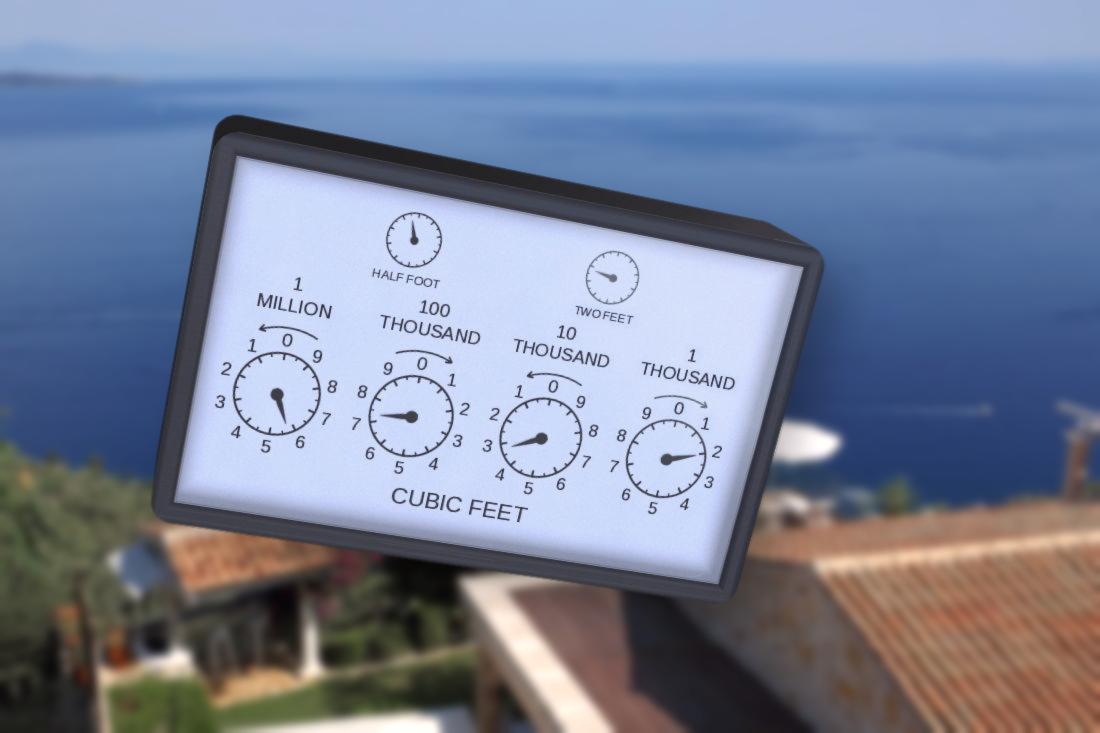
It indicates 573200 ft³
